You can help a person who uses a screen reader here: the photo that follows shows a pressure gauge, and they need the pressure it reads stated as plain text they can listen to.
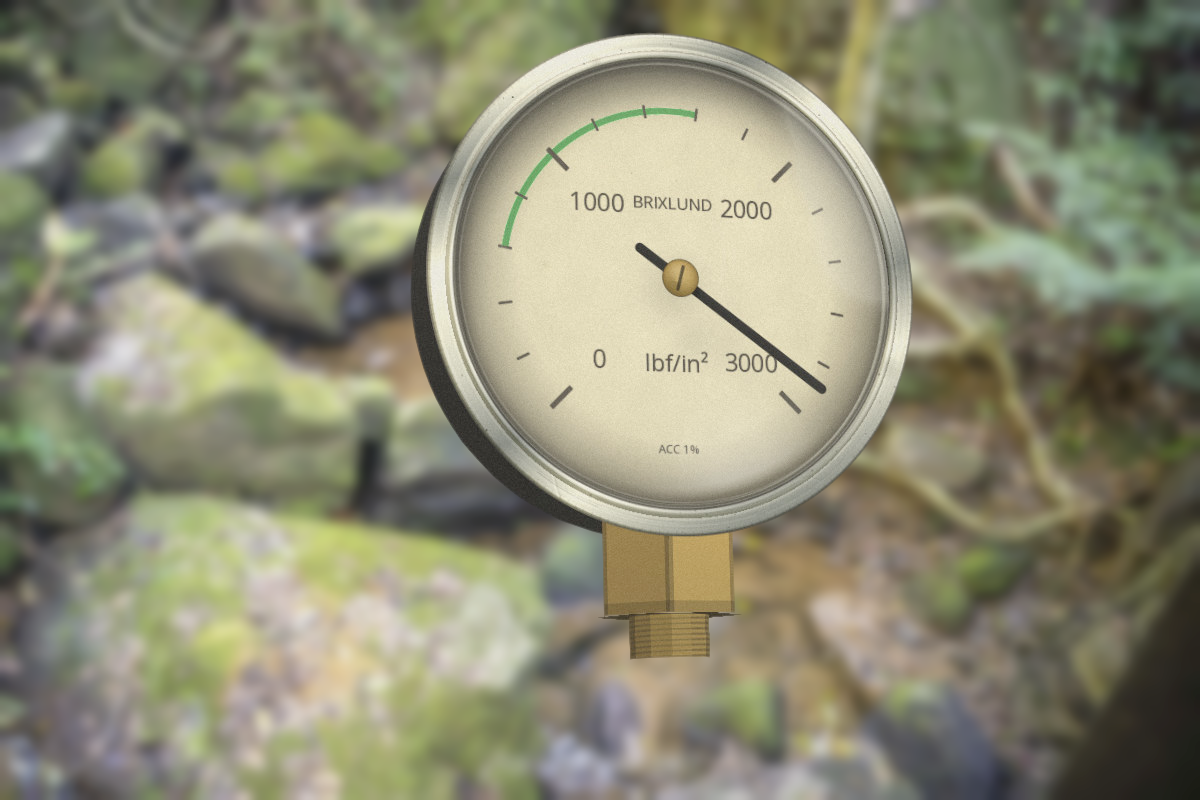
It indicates 2900 psi
